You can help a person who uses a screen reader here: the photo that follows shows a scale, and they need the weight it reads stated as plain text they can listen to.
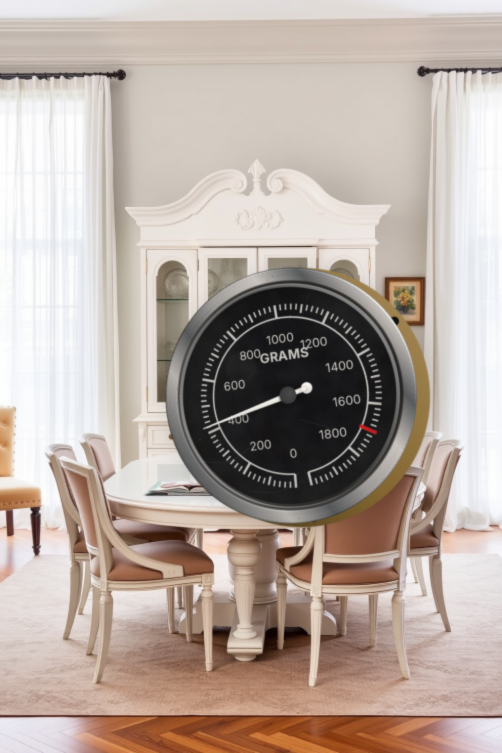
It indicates 420 g
